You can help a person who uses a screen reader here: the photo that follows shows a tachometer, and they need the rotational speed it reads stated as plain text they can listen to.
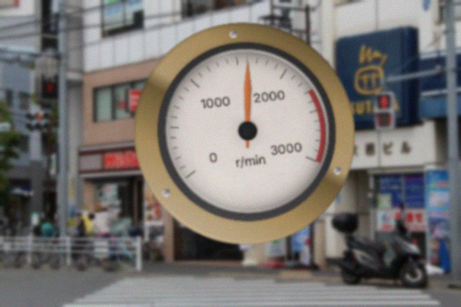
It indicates 1600 rpm
